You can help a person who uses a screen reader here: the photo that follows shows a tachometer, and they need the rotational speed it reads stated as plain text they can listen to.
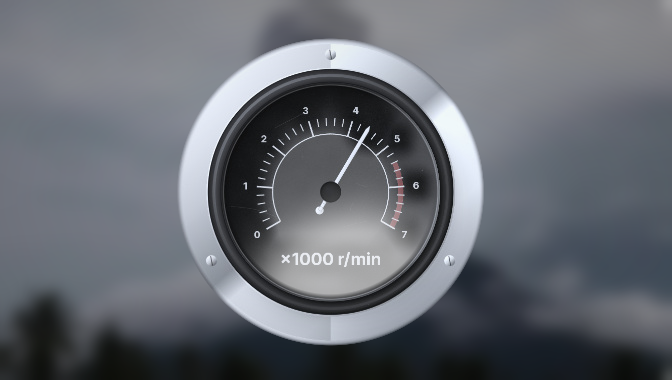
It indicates 4400 rpm
